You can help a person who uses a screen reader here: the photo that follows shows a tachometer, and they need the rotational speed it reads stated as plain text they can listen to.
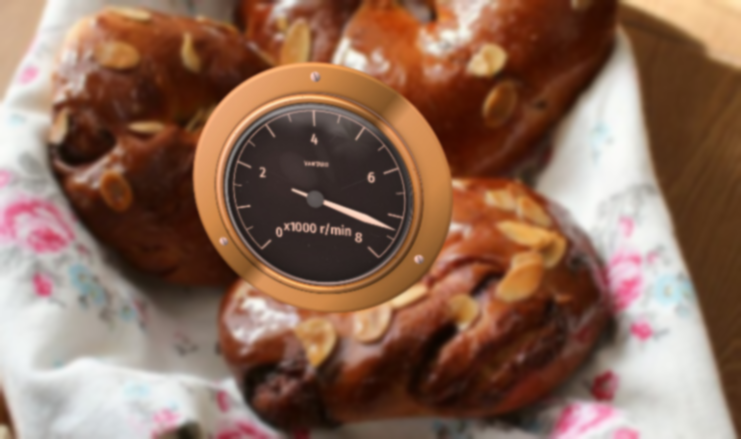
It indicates 7250 rpm
